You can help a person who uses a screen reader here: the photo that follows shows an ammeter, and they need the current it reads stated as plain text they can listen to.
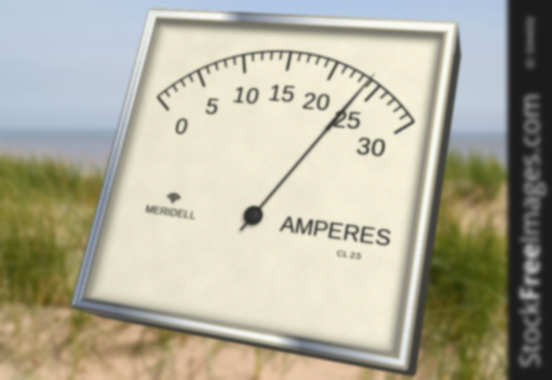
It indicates 24 A
